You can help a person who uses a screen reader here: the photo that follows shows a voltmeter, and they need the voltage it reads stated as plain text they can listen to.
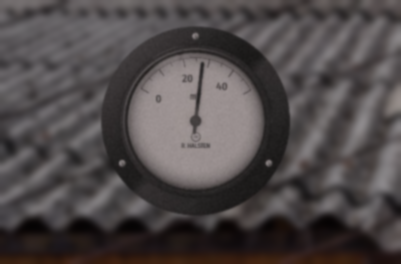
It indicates 27.5 mV
